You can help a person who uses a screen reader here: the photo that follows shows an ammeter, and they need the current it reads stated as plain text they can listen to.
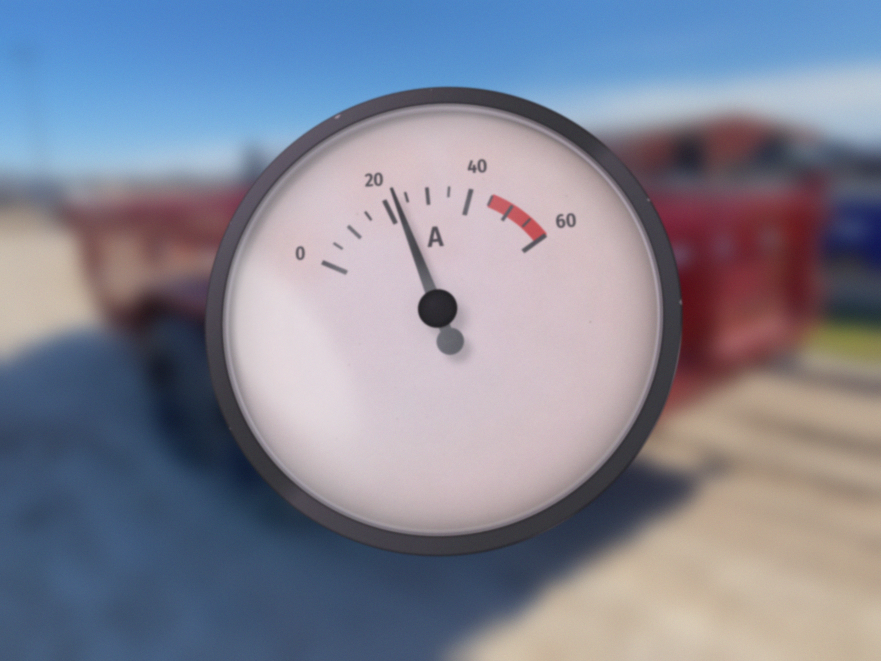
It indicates 22.5 A
